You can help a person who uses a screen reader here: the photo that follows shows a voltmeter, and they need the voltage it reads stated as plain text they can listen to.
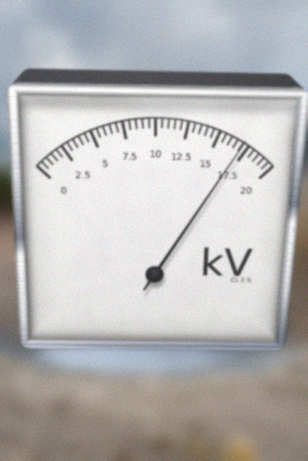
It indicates 17 kV
